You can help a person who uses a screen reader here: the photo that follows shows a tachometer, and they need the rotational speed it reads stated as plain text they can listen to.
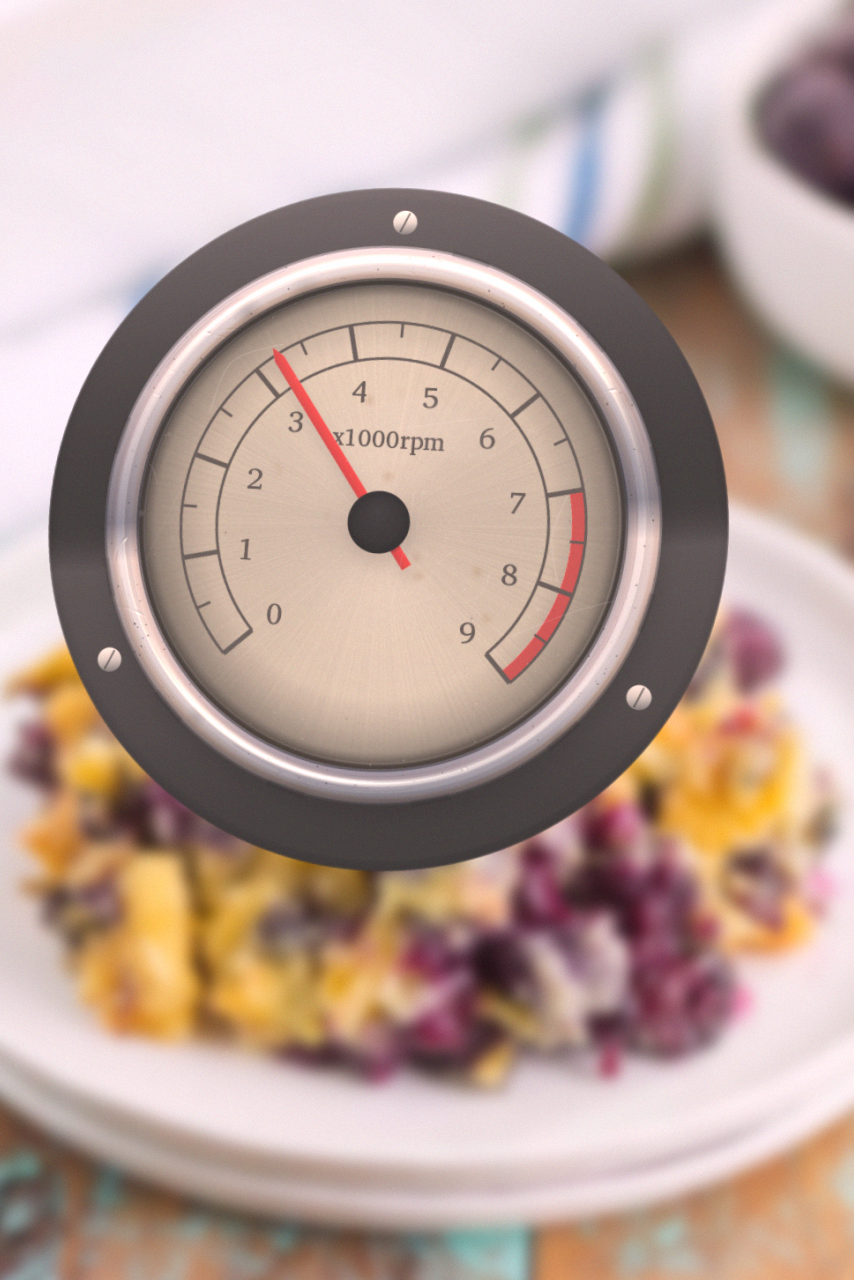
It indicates 3250 rpm
